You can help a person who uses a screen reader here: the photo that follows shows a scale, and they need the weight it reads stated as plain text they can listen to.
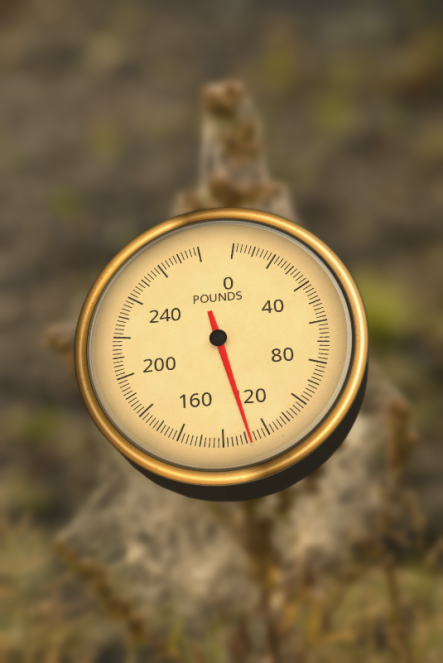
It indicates 128 lb
